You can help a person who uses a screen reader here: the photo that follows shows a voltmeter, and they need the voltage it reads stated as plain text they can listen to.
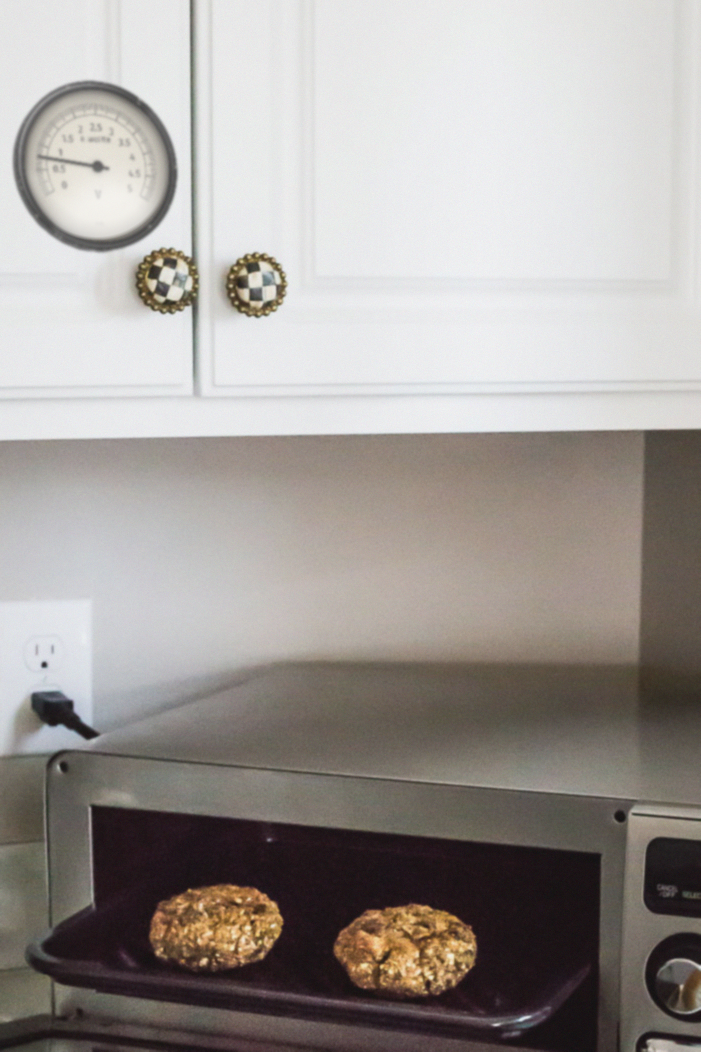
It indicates 0.75 V
